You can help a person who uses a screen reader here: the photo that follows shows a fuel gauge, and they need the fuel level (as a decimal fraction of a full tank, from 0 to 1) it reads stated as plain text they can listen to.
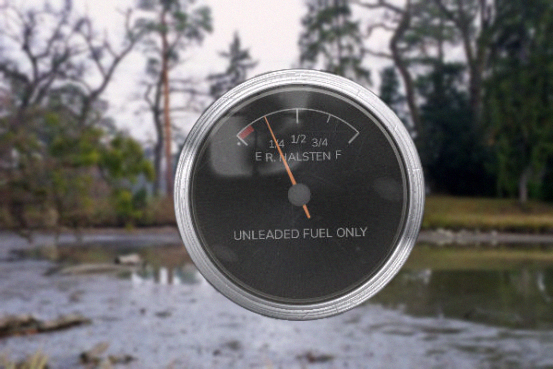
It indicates 0.25
